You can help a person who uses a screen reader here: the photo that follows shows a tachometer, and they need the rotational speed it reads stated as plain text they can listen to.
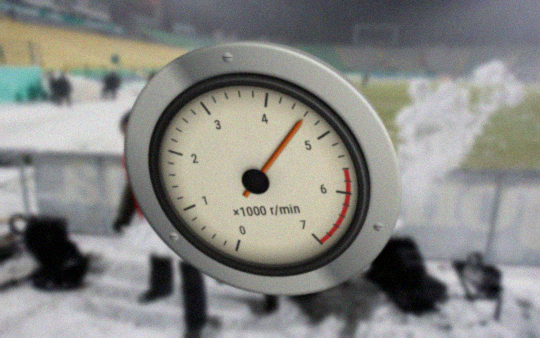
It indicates 4600 rpm
